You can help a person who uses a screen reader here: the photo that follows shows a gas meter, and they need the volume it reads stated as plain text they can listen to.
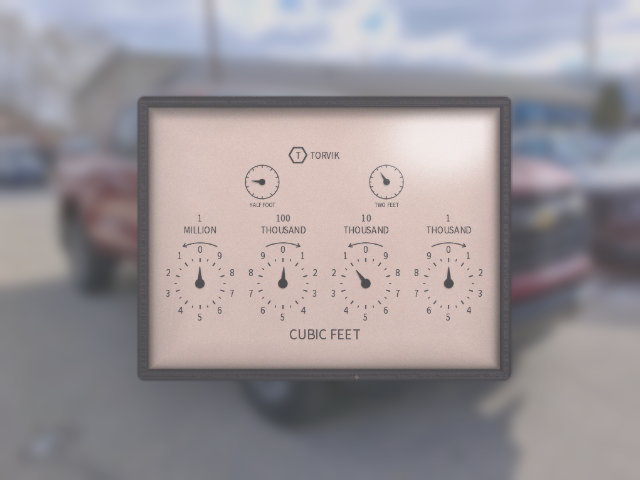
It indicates 1000 ft³
